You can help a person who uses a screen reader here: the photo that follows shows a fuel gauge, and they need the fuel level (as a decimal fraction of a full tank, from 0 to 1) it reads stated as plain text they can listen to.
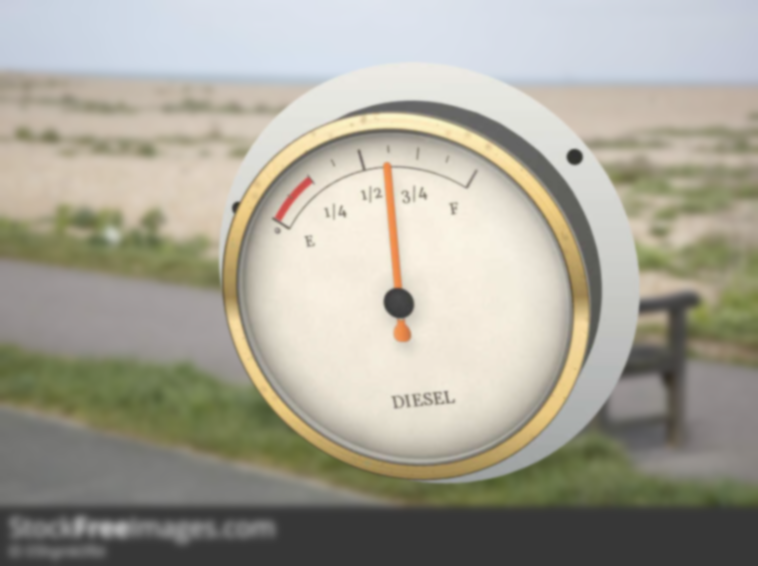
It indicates 0.625
